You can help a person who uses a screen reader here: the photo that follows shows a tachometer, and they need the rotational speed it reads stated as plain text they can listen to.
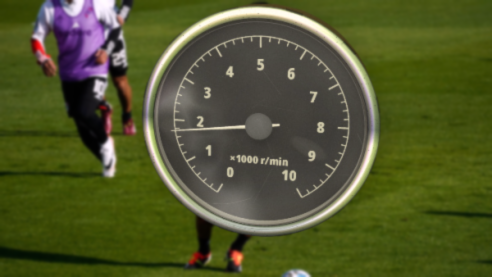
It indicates 1800 rpm
